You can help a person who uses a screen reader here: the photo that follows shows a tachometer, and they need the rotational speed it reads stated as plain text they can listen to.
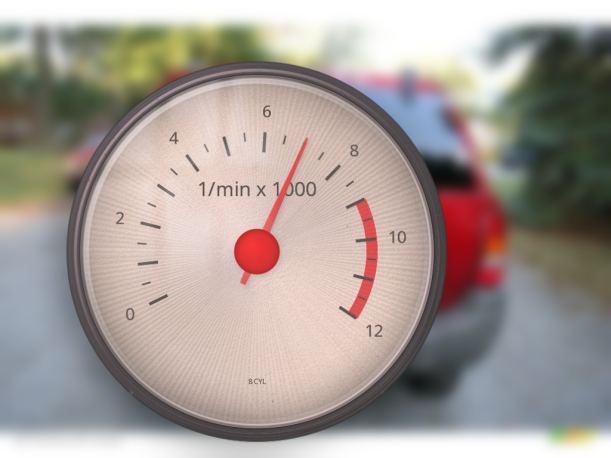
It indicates 7000 rpm
